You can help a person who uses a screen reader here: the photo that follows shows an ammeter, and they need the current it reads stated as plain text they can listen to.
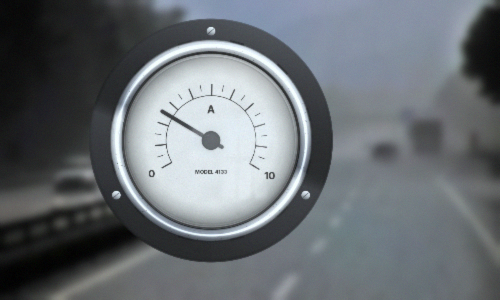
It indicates 2.5 A
